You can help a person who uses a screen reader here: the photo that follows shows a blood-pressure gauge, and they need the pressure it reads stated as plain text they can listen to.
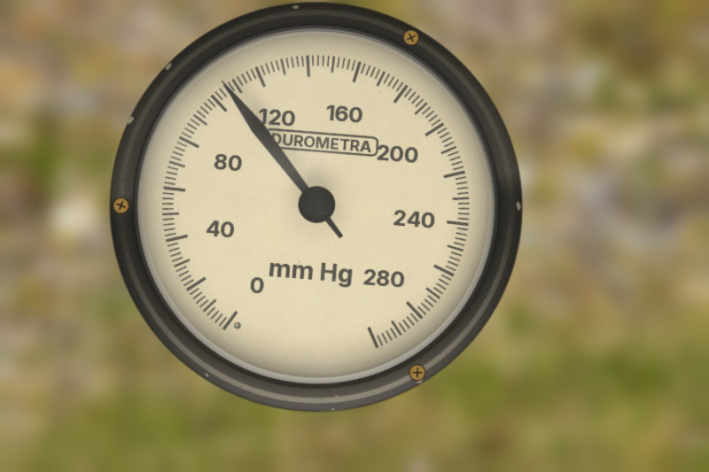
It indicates 106 mmHg
